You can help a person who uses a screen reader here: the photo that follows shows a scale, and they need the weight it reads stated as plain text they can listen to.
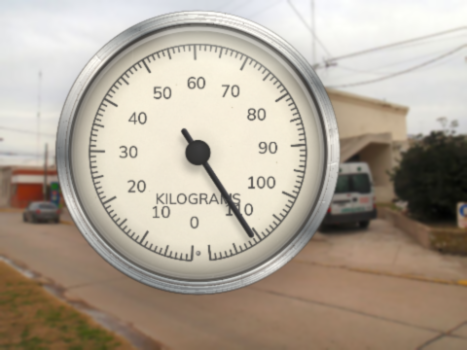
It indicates 111 kg
